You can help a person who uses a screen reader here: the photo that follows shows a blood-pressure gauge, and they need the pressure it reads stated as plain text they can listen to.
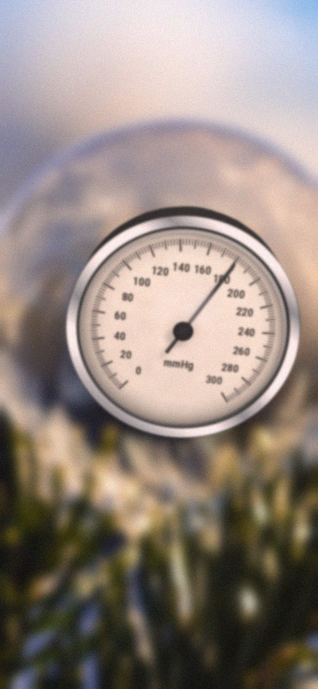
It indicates 180 mmHg
